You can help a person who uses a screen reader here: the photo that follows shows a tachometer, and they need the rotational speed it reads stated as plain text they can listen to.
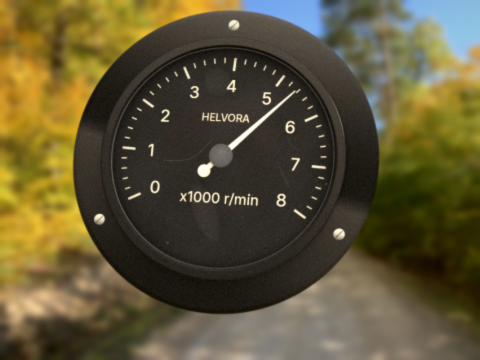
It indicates 5400 rpm
